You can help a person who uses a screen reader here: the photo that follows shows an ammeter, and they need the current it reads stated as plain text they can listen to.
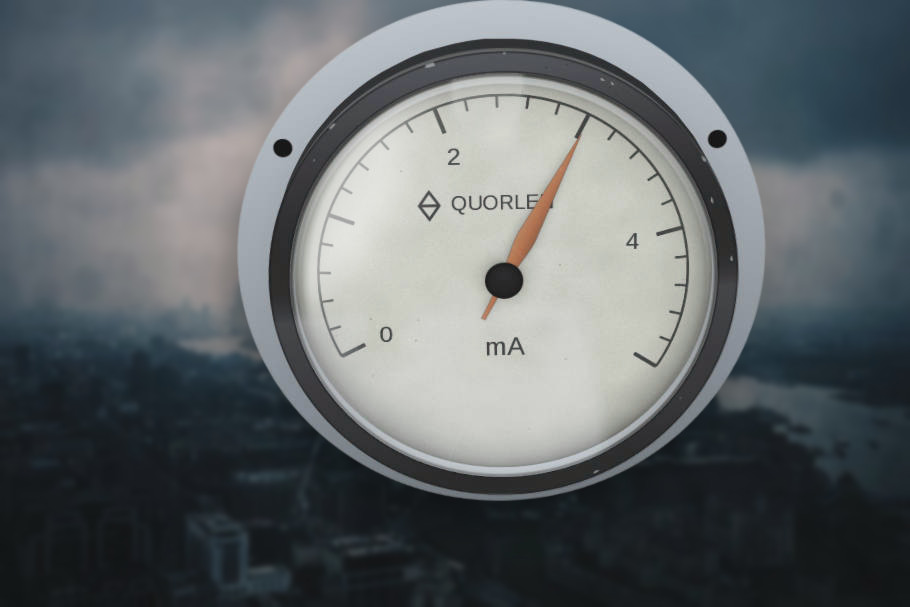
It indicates 3 mA
